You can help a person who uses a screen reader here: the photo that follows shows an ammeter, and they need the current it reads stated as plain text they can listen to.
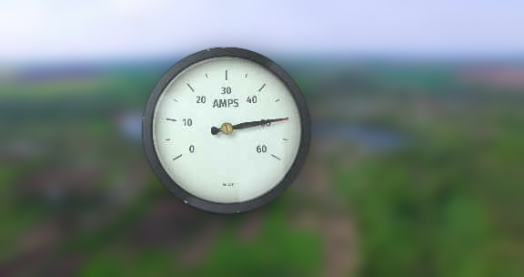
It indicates 50 A
